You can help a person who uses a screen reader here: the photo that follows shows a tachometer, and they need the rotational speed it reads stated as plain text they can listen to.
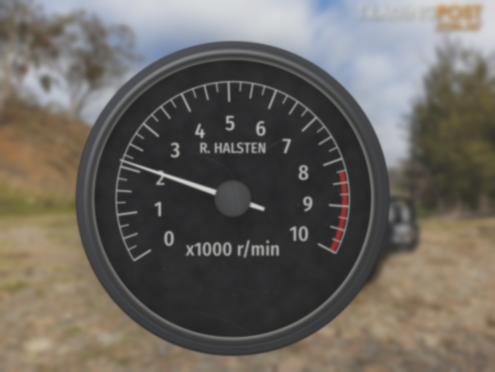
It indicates 2125 rpm
